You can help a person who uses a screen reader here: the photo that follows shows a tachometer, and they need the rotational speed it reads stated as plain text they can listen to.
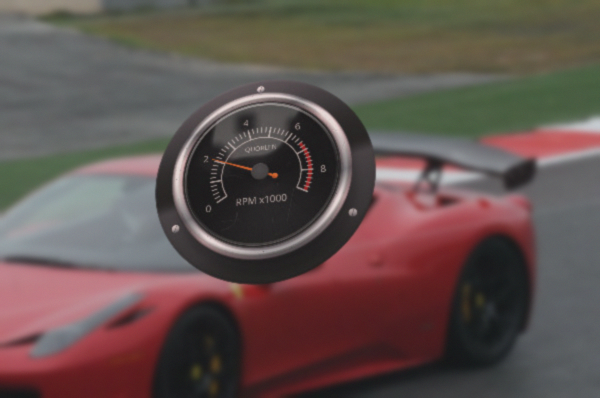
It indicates 2000 rpm
